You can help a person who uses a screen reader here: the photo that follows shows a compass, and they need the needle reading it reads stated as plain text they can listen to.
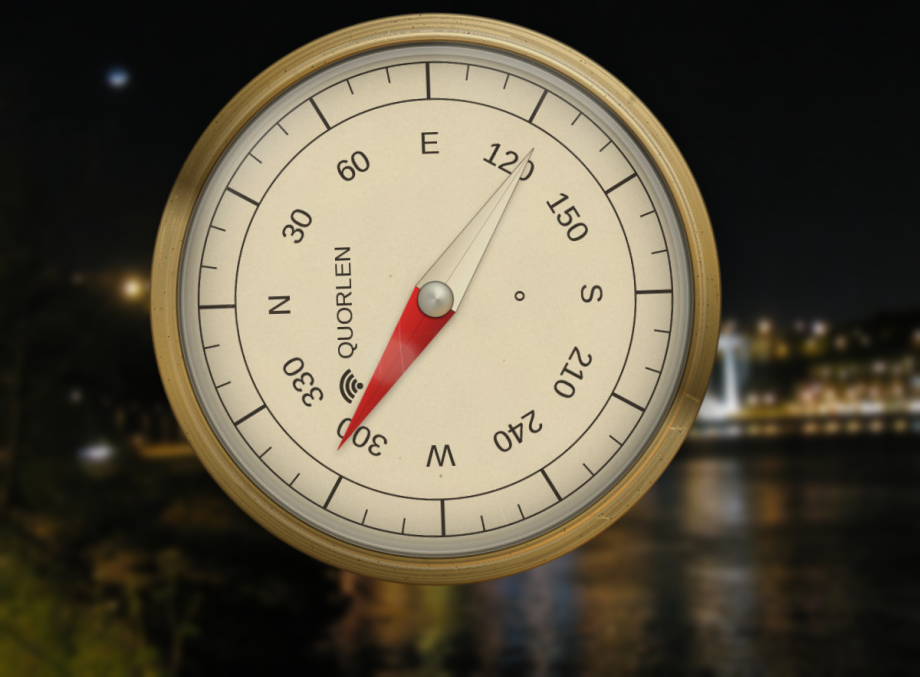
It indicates 305 °
